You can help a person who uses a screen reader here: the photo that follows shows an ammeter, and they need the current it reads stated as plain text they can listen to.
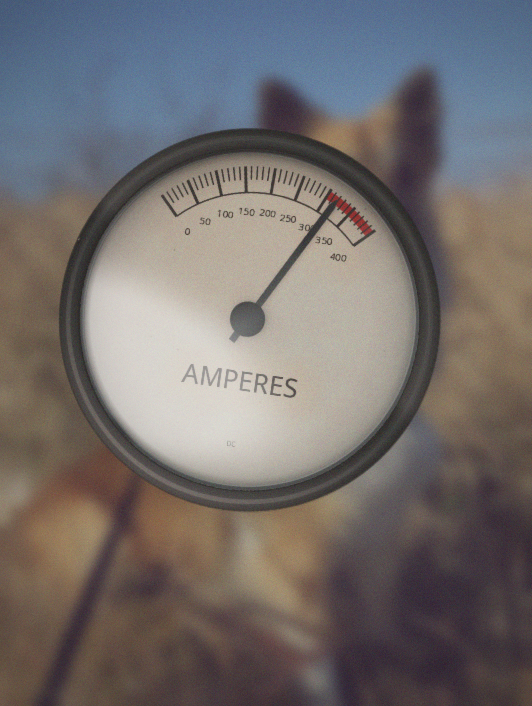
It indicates 320 A
